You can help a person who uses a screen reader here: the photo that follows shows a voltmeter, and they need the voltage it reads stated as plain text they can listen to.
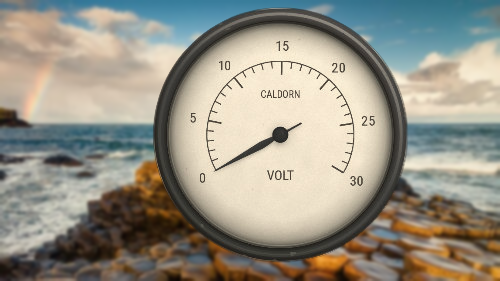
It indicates 0 V
